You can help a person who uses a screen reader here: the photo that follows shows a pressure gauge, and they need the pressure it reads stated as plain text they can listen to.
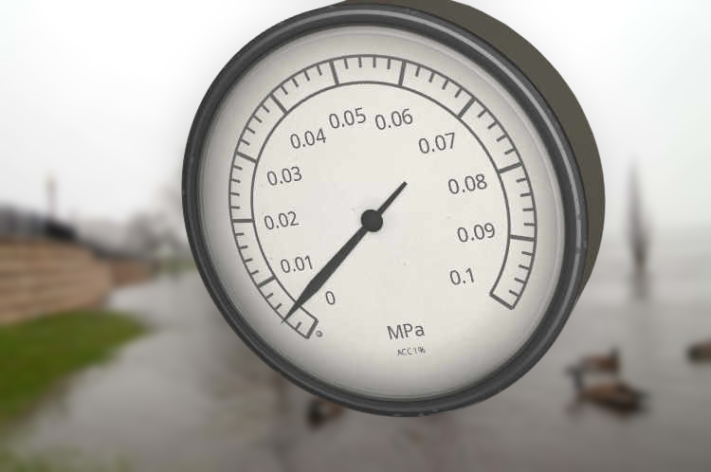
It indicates 0.004 MPa
